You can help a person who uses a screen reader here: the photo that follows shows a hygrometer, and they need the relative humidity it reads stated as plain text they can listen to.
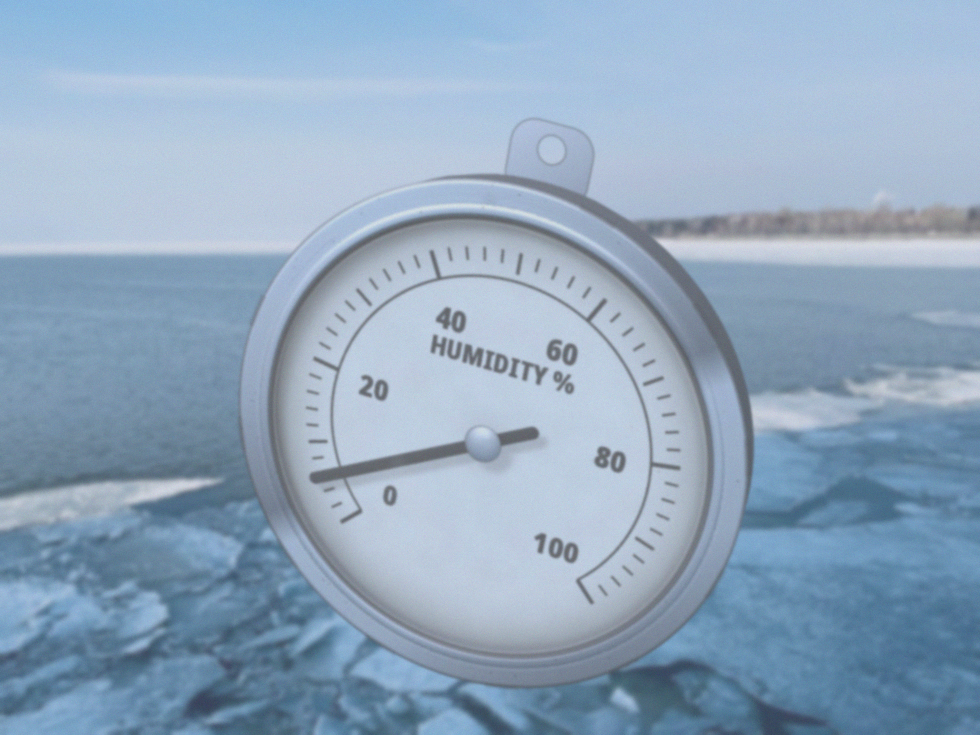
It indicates 6 %
